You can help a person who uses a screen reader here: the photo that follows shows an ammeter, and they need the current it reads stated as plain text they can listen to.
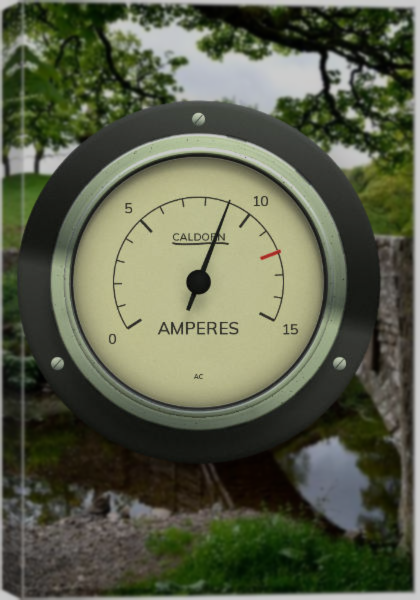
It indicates 9 A
